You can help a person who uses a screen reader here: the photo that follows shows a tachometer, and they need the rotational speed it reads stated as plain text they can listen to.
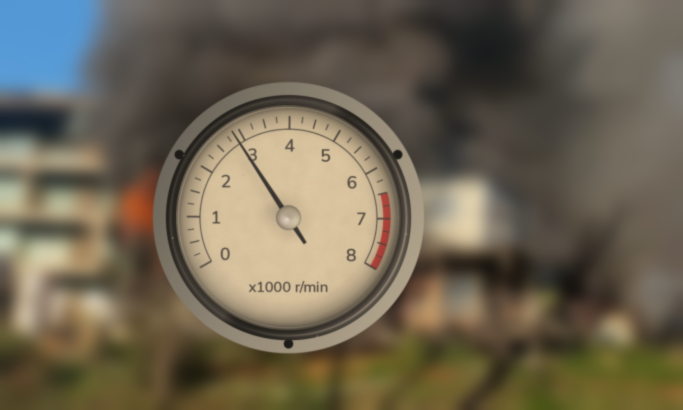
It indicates 2875 rpm
